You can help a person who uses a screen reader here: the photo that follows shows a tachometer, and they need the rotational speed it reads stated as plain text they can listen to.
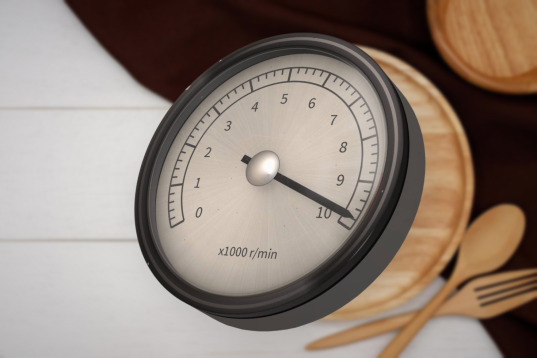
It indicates 9800 rpm
